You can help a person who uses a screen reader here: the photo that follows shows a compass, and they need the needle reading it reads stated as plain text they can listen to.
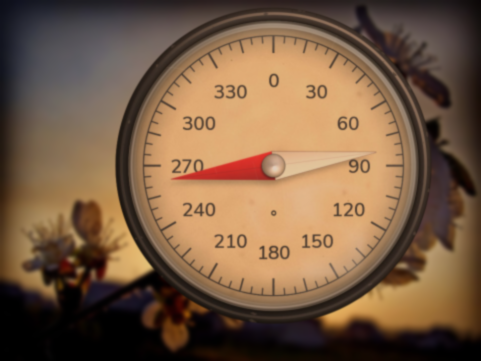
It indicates 262.5 °
